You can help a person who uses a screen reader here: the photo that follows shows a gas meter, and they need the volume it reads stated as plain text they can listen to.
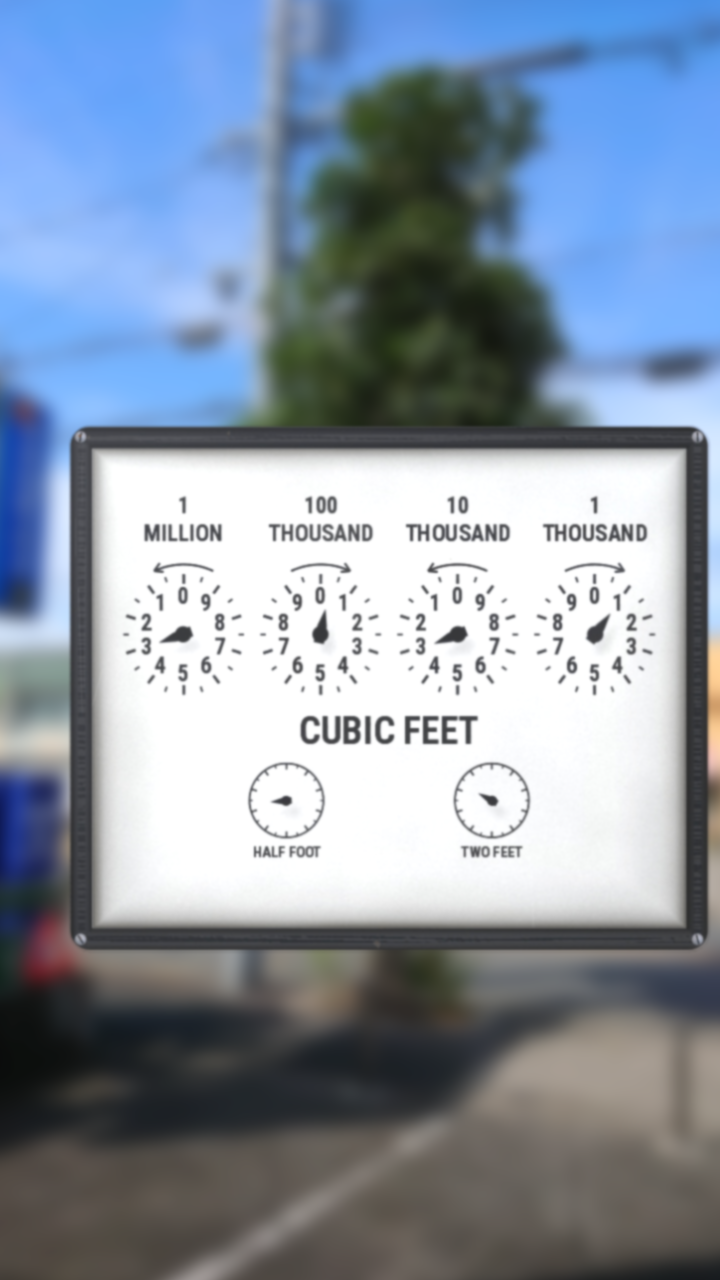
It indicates 303100 ft³
